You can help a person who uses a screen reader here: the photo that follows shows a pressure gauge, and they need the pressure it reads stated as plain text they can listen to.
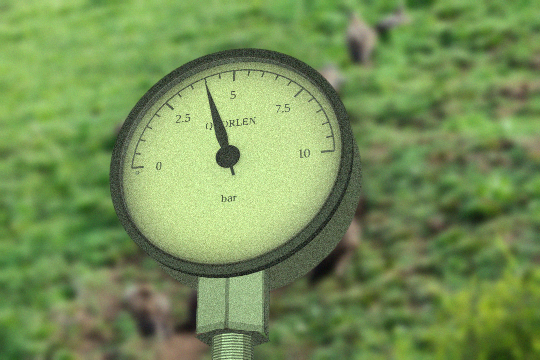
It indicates 4 bar
